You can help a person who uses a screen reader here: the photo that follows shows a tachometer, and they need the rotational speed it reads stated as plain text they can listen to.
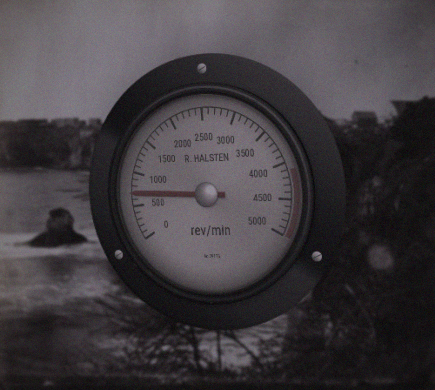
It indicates 700 rpm
